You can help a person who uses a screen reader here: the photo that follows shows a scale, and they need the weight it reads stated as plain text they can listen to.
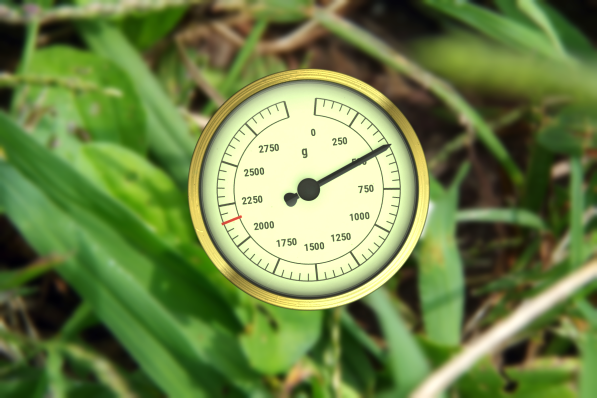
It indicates 500 g
